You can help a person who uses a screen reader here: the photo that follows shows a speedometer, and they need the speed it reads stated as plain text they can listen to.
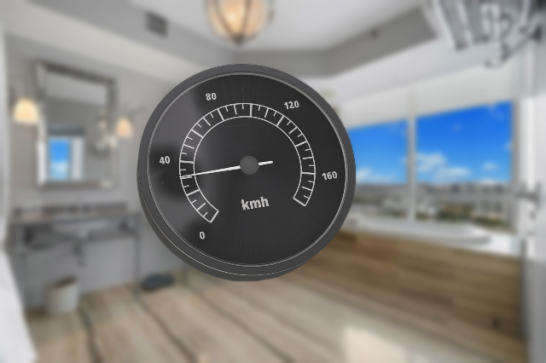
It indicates 30 km/h
